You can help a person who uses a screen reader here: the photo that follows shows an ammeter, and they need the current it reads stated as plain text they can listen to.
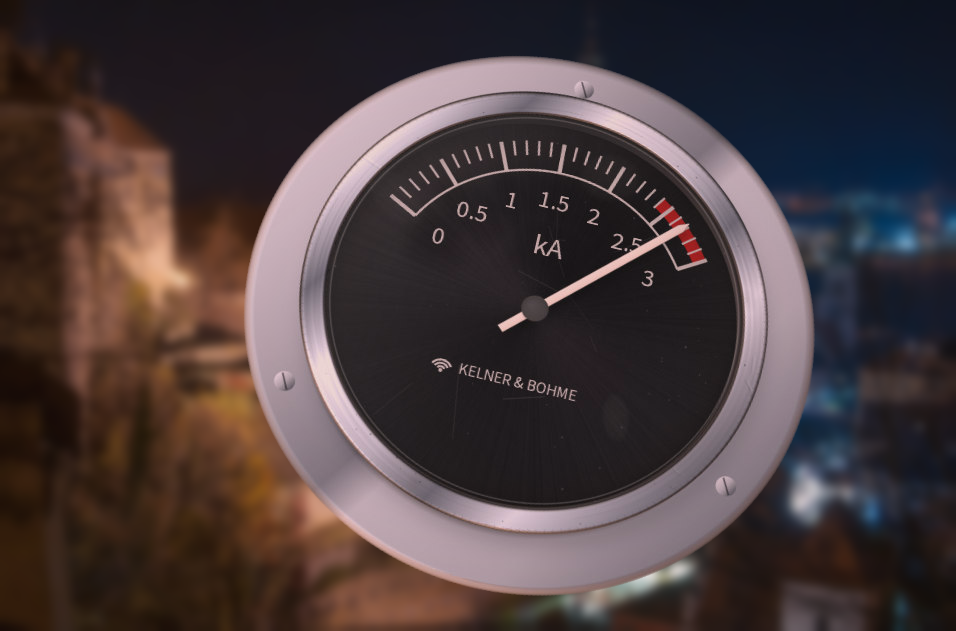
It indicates 2.7 kA
